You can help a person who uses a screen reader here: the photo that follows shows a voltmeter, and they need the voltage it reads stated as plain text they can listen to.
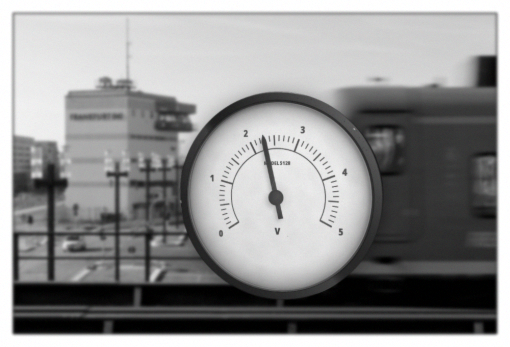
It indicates 2.3 V
